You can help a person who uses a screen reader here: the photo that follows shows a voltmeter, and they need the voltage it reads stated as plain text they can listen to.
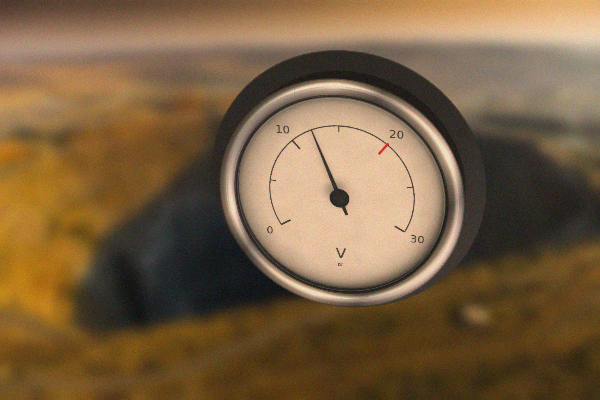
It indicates 12.5 V
